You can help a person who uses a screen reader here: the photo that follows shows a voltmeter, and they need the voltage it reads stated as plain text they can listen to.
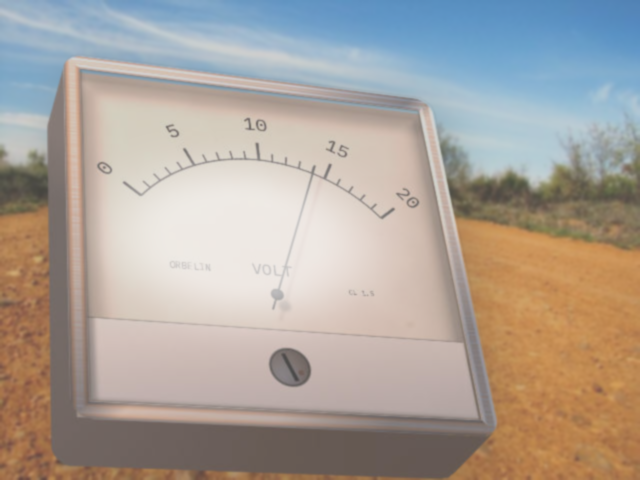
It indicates 14 V
